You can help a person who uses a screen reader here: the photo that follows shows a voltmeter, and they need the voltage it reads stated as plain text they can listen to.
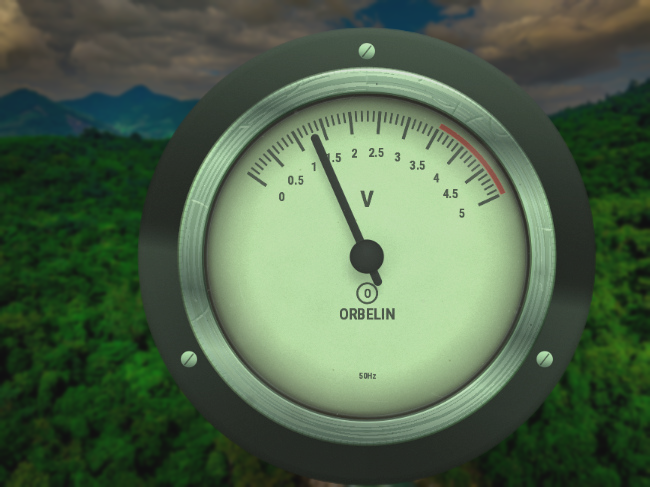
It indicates 1.3 V
